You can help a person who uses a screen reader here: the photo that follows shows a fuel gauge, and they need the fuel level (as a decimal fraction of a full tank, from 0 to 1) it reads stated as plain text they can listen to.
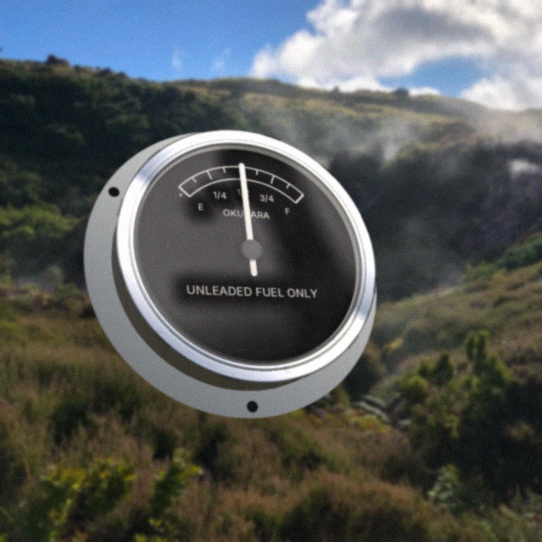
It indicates 0.5
